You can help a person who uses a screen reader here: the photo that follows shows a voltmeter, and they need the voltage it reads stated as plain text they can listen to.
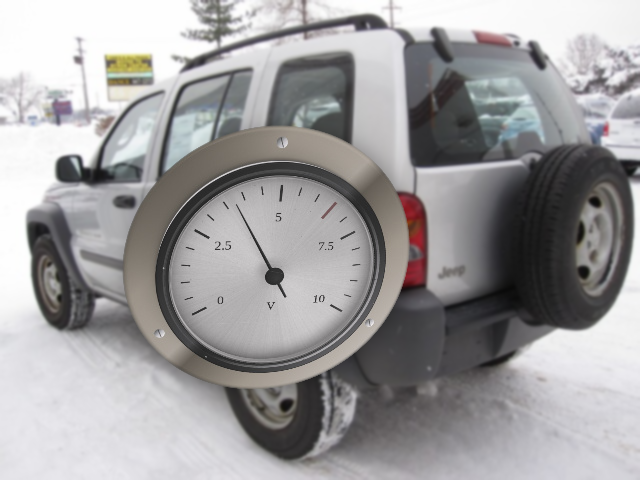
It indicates 3.75 V
